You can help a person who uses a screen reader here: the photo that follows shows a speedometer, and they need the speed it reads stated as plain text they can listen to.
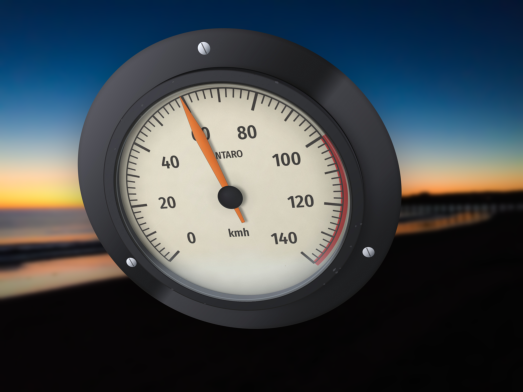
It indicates 60 km/h
